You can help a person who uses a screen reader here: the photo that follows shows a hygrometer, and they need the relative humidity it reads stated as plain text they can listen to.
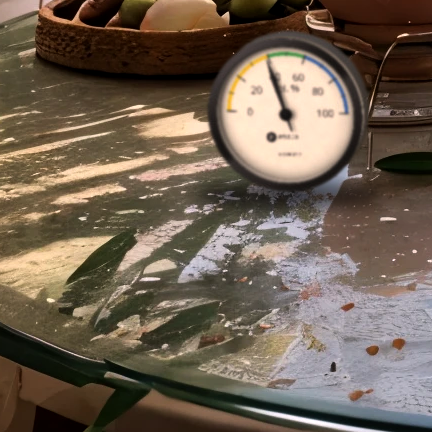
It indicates 40 %
